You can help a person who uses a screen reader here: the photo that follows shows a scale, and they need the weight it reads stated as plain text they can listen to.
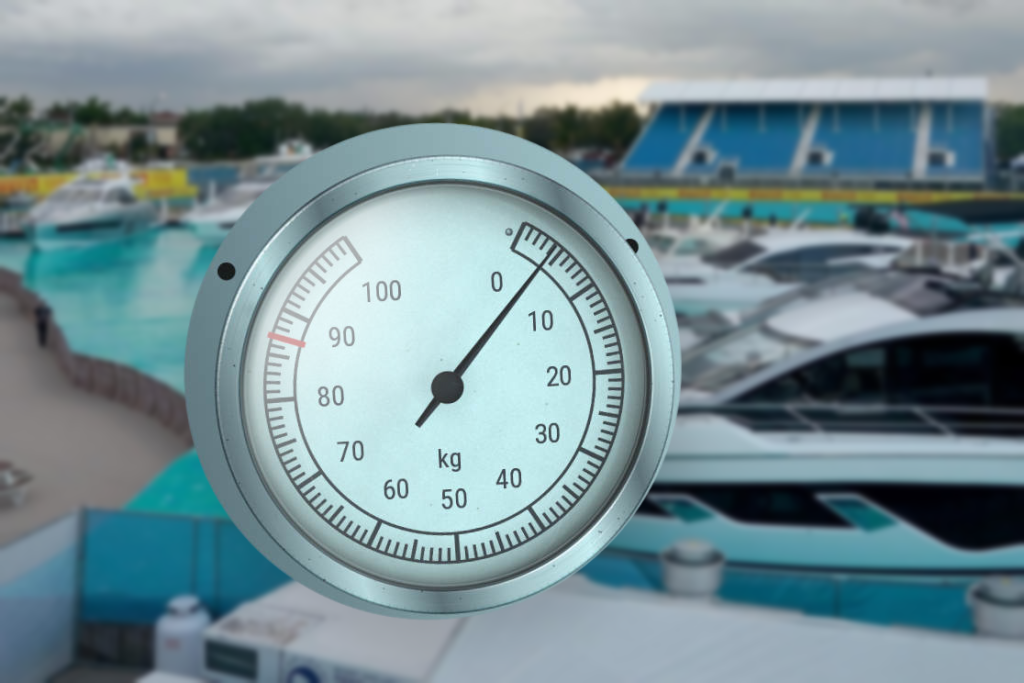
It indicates 4 kg
